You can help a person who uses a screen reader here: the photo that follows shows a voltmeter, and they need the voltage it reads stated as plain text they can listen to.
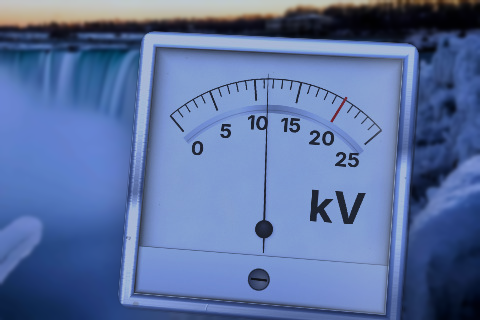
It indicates 11.5 kV
